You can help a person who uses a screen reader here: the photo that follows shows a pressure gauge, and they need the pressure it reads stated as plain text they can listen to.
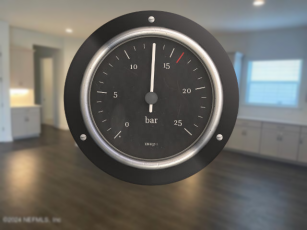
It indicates 13 bar
